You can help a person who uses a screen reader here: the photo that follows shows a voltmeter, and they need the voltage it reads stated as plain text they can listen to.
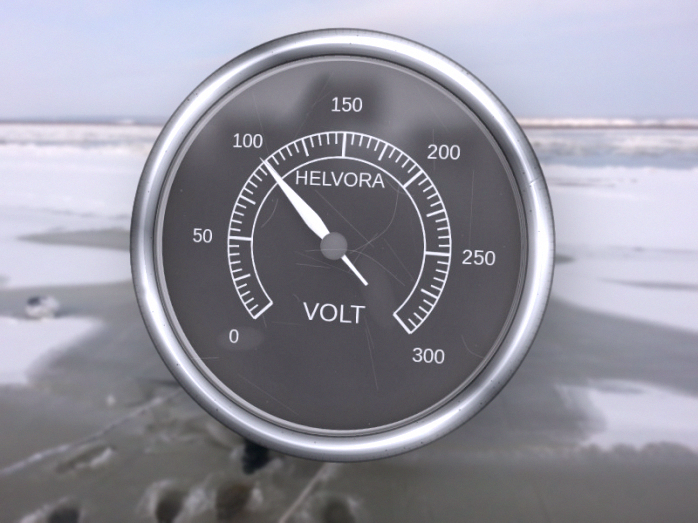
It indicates 100 V
